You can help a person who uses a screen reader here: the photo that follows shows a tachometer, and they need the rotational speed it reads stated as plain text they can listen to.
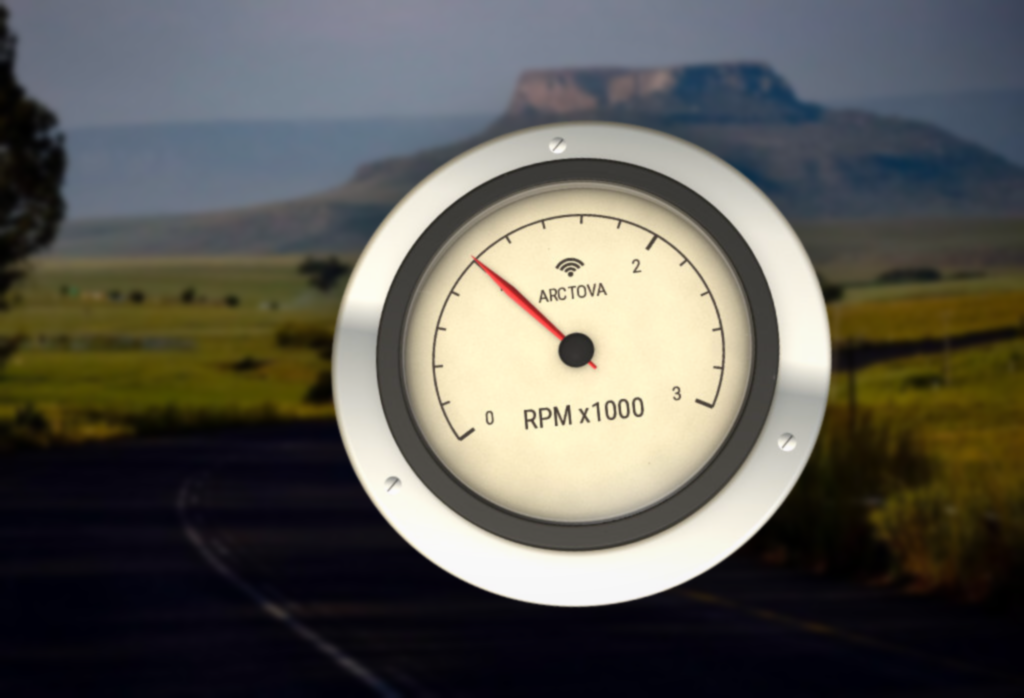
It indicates 1000 rpm
